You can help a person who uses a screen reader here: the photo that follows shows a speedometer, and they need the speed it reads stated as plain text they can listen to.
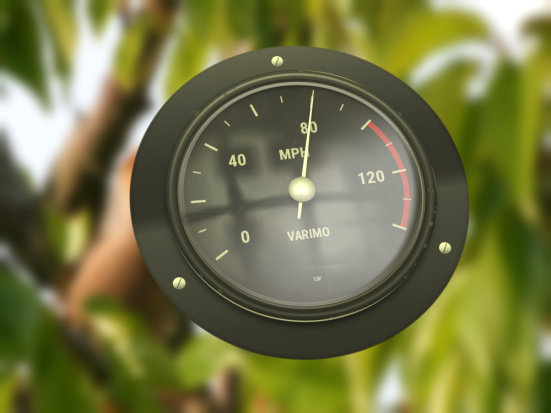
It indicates 80 mph
